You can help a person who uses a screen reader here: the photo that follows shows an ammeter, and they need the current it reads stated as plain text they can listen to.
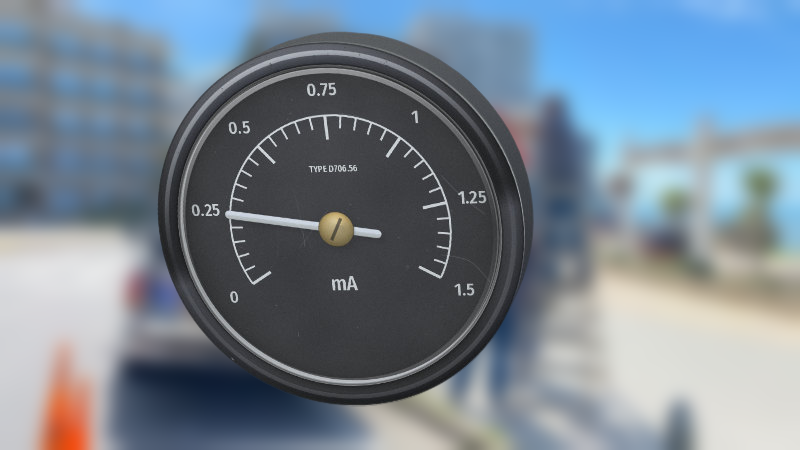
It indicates 0.25 mA
